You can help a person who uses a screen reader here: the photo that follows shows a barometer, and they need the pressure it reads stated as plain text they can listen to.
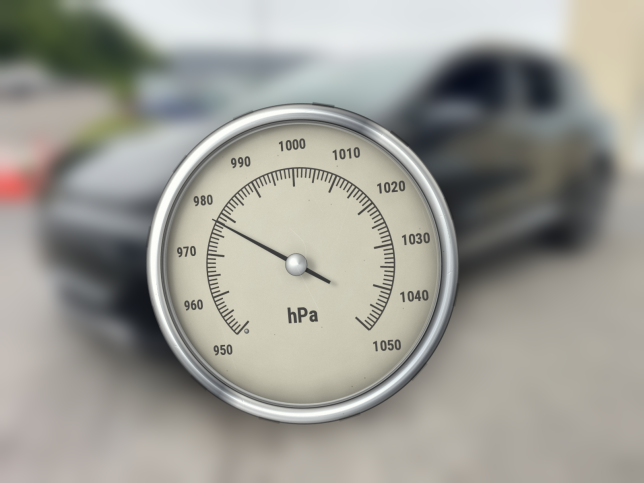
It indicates 978 hPa
